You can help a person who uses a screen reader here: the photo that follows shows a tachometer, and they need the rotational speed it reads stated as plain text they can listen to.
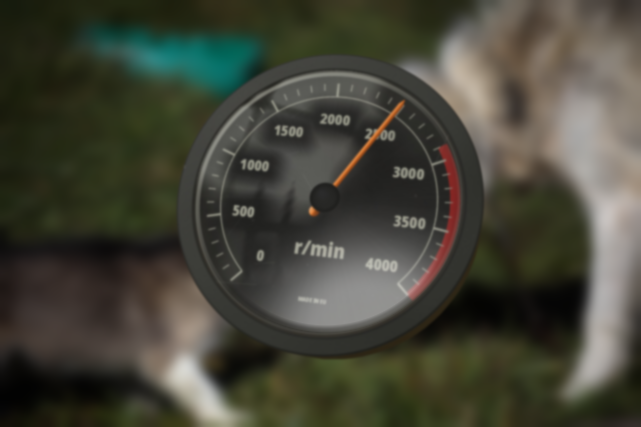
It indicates 2500 rpm
